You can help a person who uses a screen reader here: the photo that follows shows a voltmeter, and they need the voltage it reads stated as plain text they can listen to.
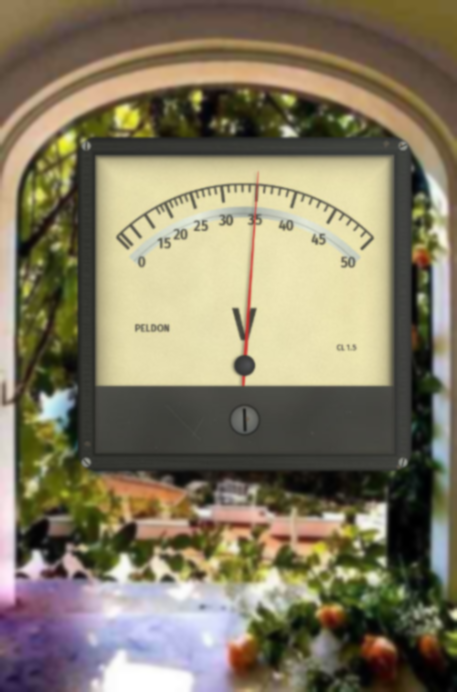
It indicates 35 V
